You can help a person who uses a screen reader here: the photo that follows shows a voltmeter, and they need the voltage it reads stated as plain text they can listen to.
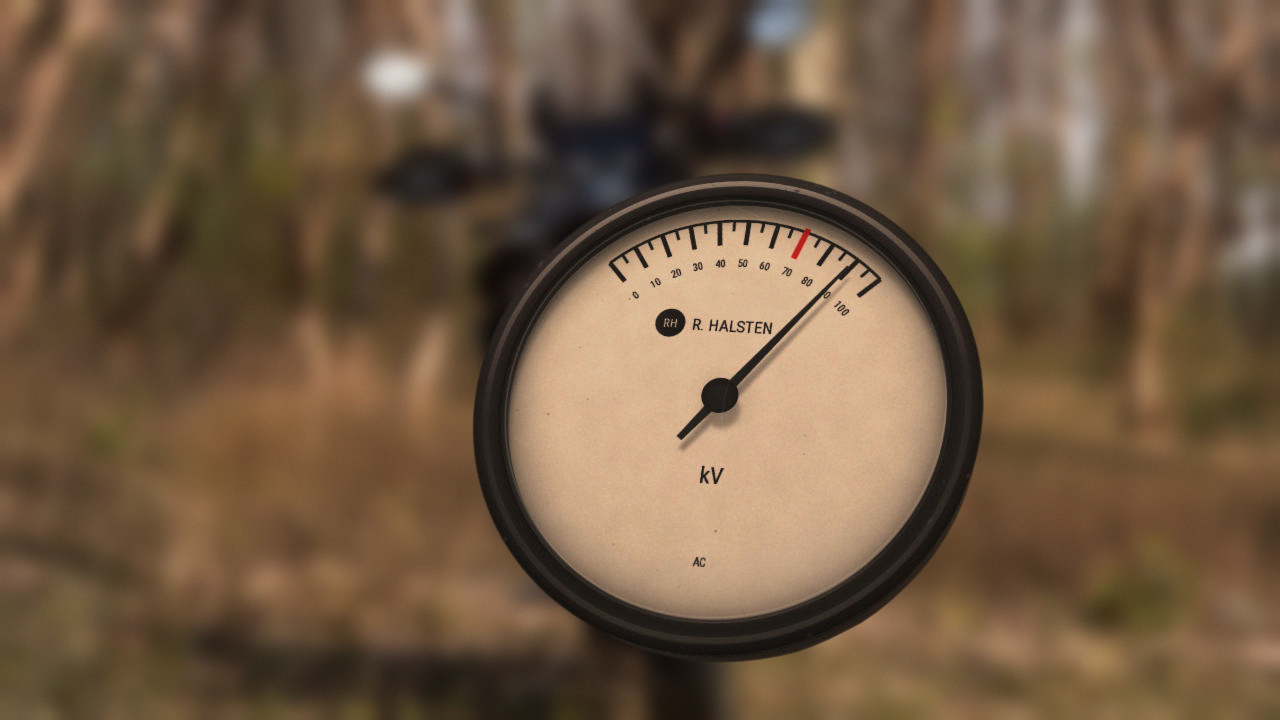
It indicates 90 kV
